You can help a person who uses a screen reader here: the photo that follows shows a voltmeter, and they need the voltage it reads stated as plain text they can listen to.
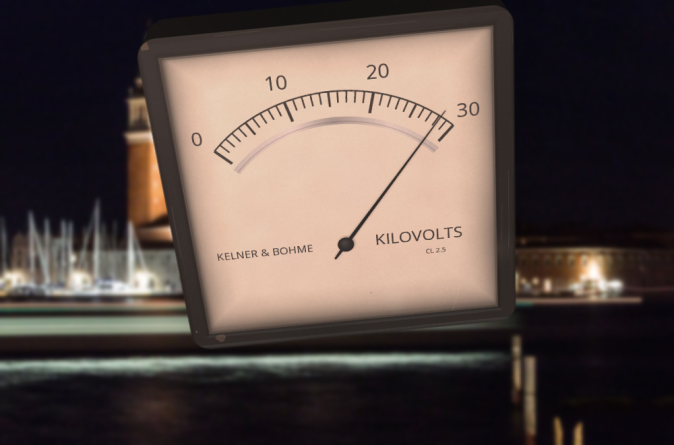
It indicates 28 kV
